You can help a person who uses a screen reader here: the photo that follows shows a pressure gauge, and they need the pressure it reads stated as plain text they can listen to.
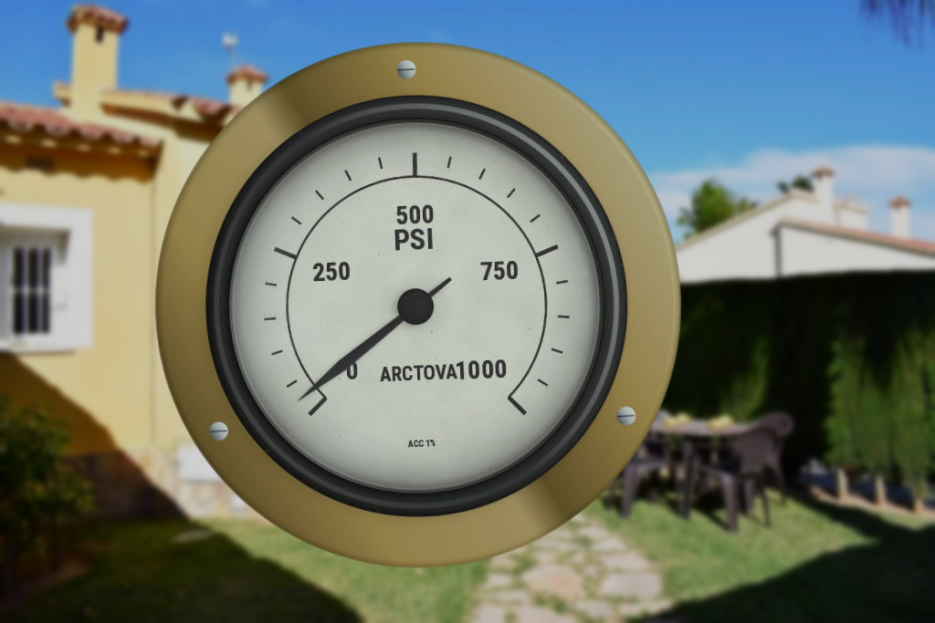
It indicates 25 psi
